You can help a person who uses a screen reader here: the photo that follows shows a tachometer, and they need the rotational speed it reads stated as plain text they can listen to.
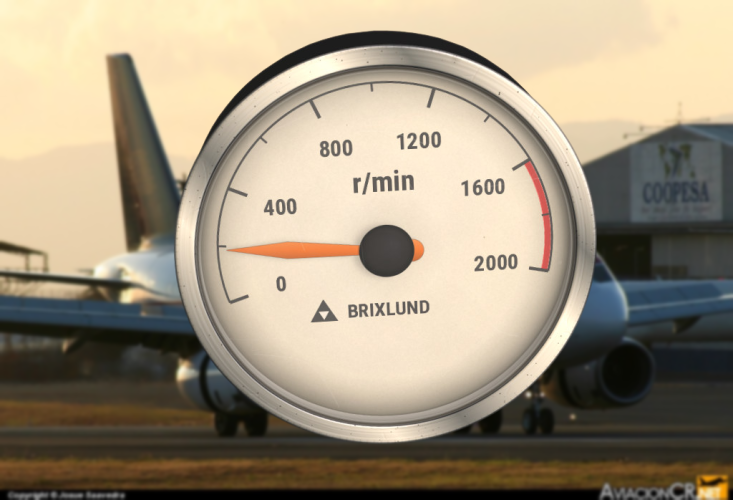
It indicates 200 rpm
